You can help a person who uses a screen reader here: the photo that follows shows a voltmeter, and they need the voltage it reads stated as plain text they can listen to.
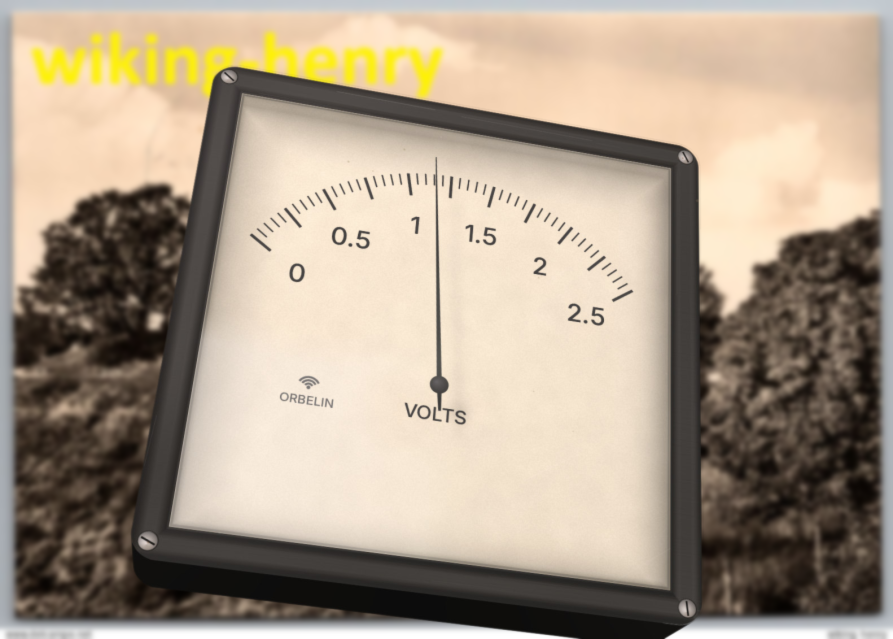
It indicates 1.15 V
